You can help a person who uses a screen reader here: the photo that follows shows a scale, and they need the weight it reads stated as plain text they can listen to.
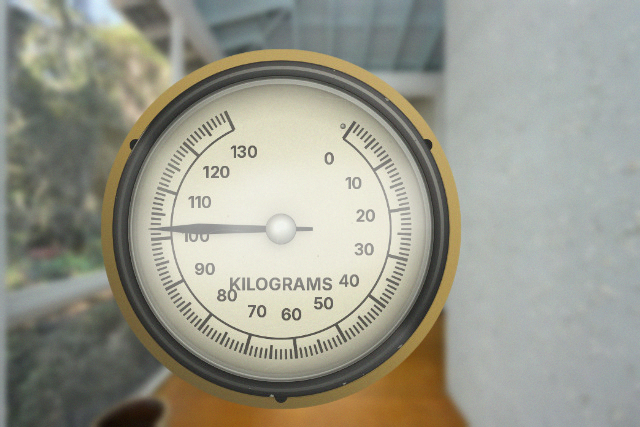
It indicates 102 kg
